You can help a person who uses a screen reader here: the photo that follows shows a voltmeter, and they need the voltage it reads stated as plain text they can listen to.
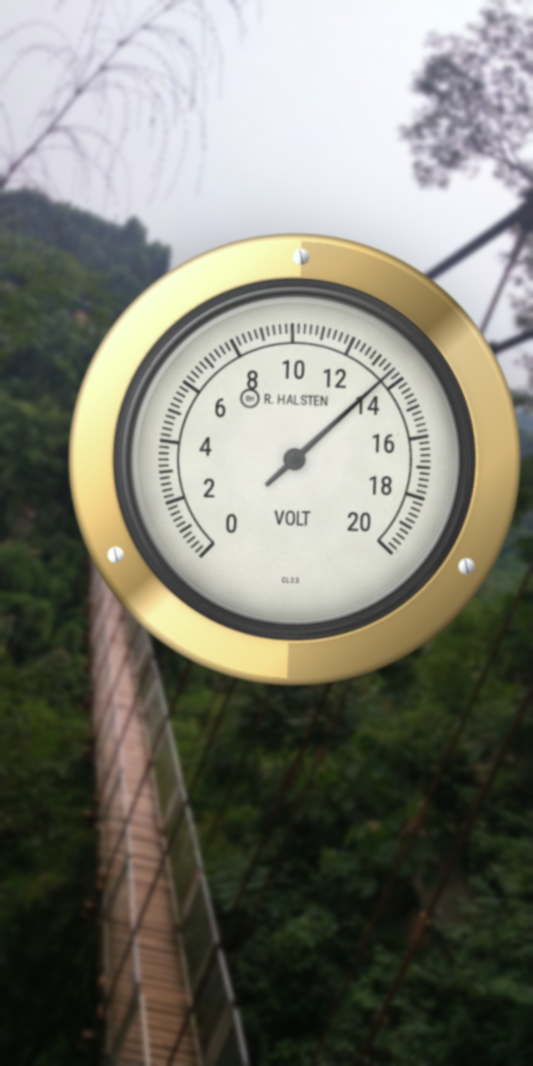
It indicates 13.6 V
